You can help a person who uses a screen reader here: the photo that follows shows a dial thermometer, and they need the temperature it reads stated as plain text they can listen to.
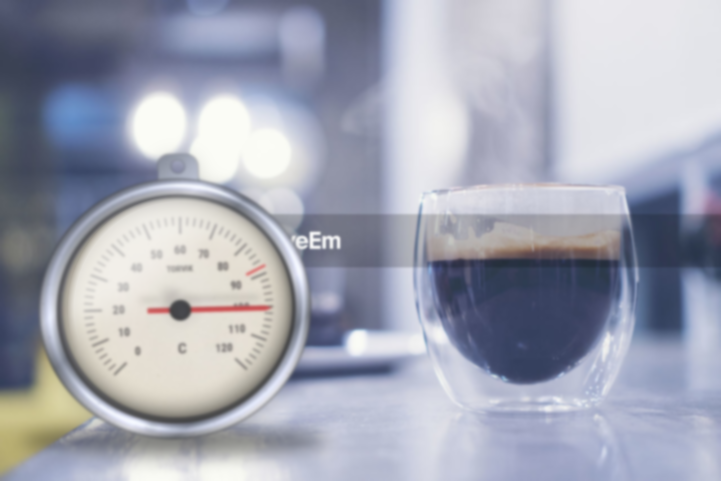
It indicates 100 °C
